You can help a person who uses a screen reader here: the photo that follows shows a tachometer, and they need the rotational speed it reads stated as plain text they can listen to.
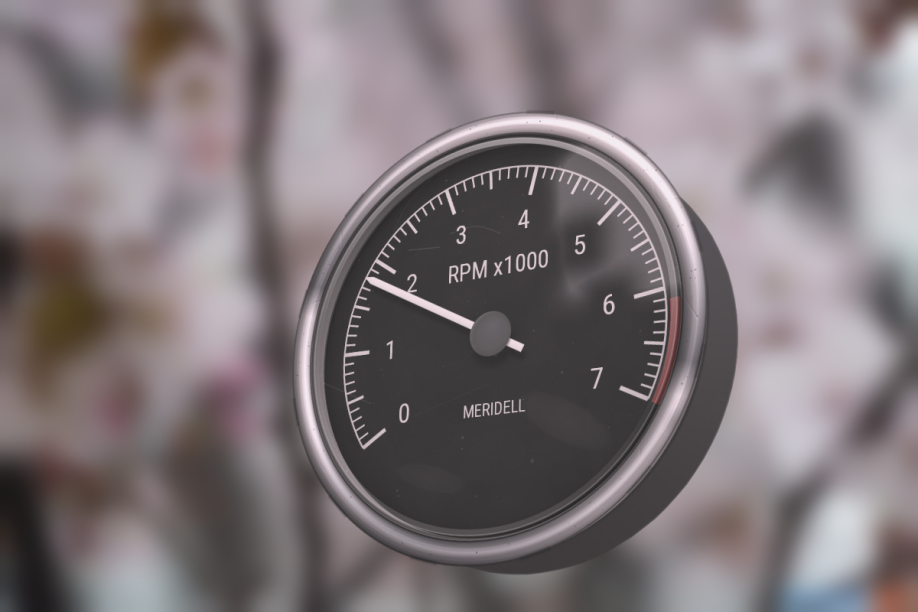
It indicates 1800 rpm
